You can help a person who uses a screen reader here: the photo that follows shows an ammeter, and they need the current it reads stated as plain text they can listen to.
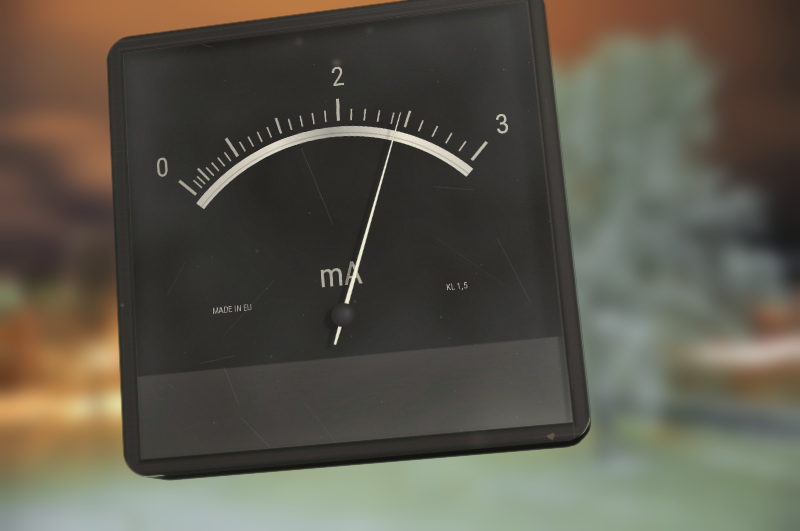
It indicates 2.45 mA
